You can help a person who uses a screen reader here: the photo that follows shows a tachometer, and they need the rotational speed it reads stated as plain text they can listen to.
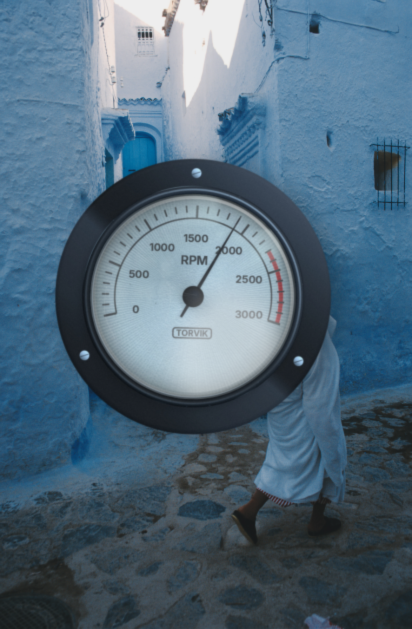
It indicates 1900 rpm
